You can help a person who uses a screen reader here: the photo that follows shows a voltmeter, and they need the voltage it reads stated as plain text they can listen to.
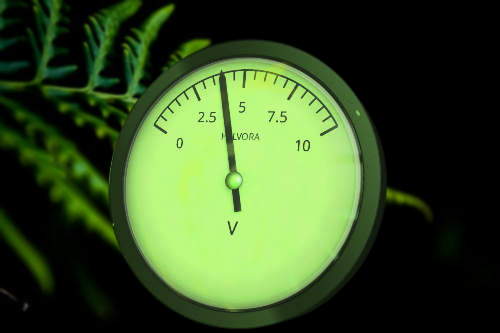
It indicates 4 V
